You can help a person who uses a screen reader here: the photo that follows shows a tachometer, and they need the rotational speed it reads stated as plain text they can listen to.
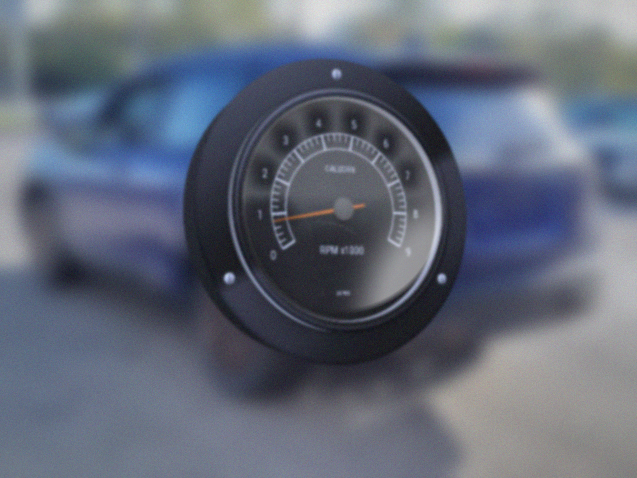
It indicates 800 rpm
